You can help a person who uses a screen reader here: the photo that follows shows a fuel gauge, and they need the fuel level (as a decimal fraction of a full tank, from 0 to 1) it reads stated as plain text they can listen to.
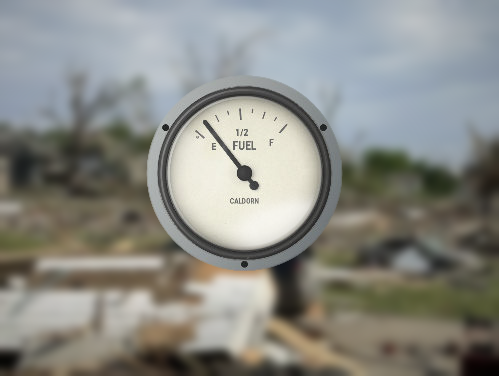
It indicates 0.125
